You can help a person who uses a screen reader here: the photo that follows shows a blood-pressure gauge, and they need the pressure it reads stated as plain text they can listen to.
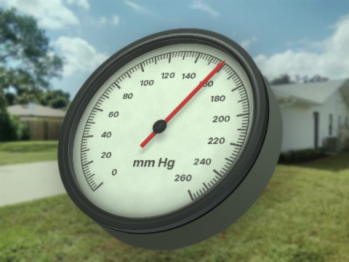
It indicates 160 mmHg
